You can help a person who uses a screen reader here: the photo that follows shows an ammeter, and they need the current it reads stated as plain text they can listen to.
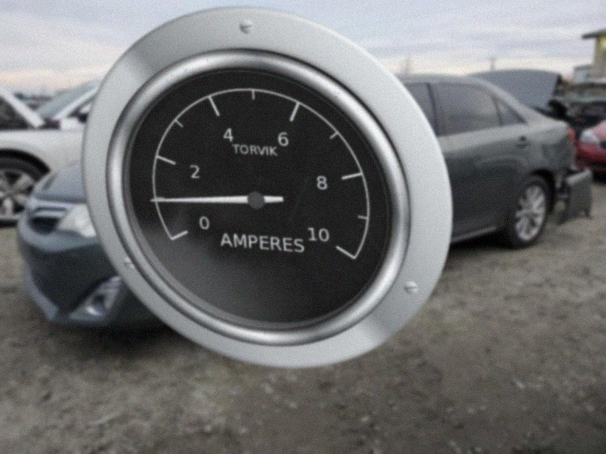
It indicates 1 A
